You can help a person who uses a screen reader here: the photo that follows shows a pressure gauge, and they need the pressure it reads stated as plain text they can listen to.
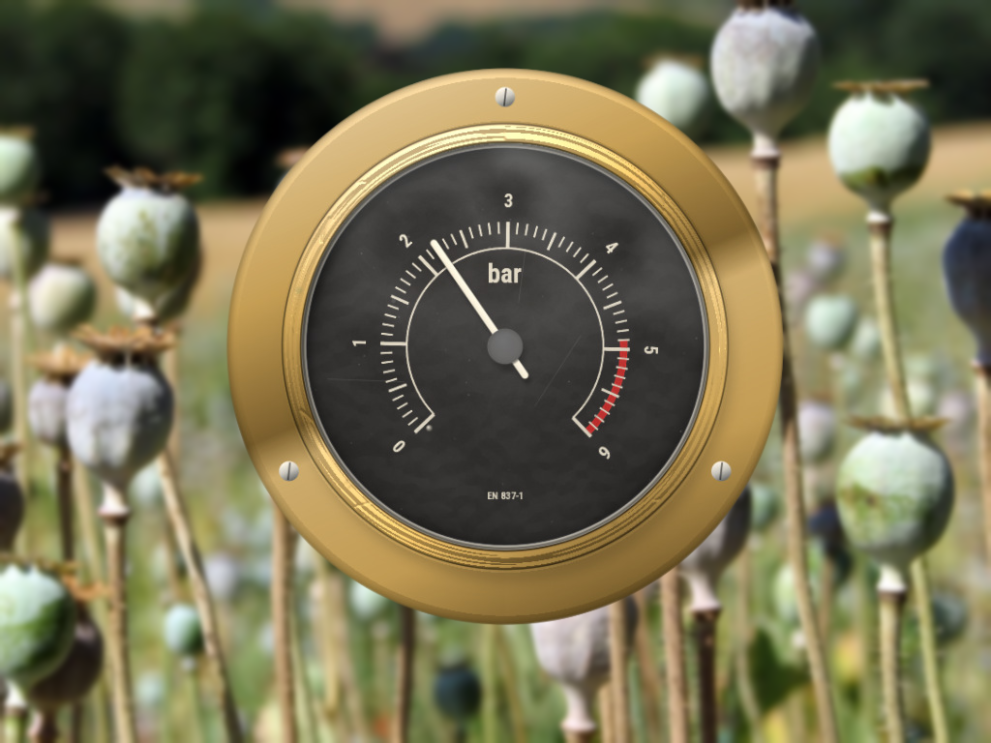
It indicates 2.2 bar
